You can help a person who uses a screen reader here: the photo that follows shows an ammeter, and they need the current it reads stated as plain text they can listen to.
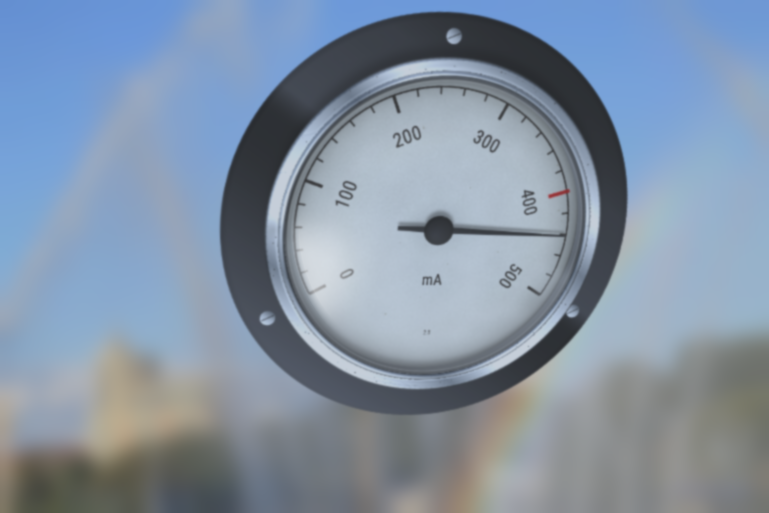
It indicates 440 mA
